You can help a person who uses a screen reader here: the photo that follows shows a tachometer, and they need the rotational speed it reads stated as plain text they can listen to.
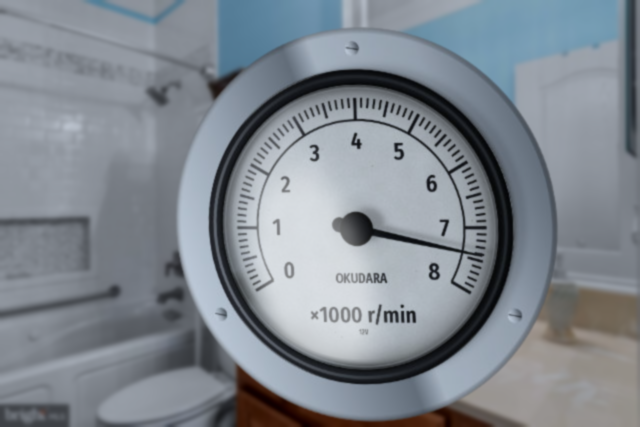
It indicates 7400 rpm
